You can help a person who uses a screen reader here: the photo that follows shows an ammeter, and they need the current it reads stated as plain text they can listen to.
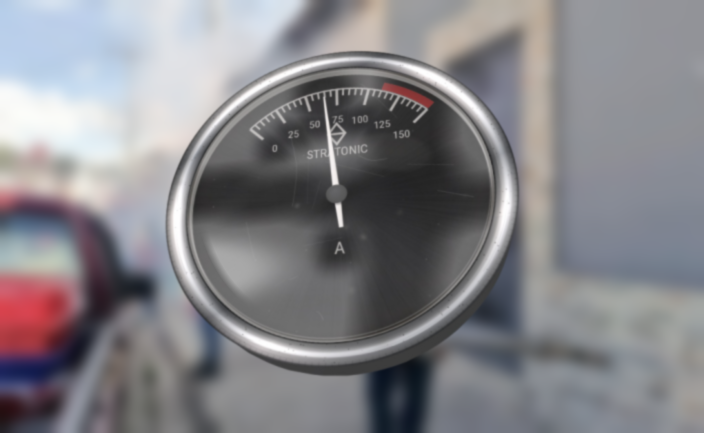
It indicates 65 A
